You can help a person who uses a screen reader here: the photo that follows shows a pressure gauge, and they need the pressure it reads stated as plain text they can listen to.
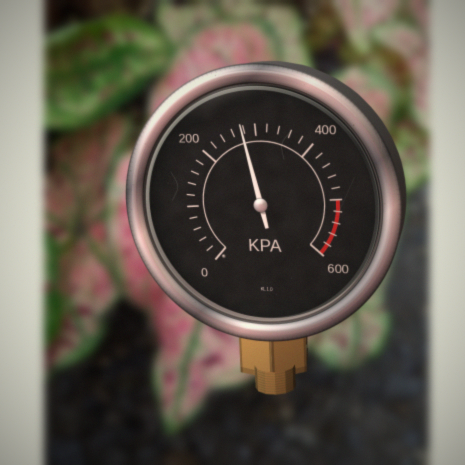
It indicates 280 kPa
